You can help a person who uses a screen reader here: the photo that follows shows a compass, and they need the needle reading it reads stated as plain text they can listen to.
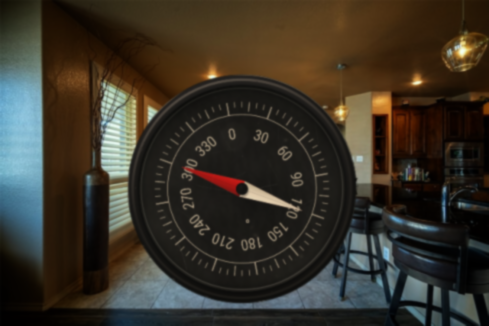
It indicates 300 °
